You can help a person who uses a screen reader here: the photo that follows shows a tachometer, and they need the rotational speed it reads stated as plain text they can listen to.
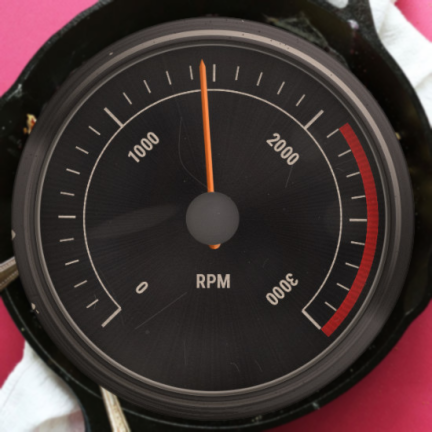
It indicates 1450 rpm
